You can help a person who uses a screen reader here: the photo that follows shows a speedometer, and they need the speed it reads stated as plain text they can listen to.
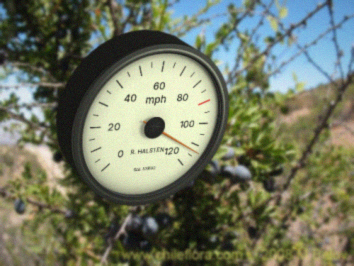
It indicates 112.5 mph
